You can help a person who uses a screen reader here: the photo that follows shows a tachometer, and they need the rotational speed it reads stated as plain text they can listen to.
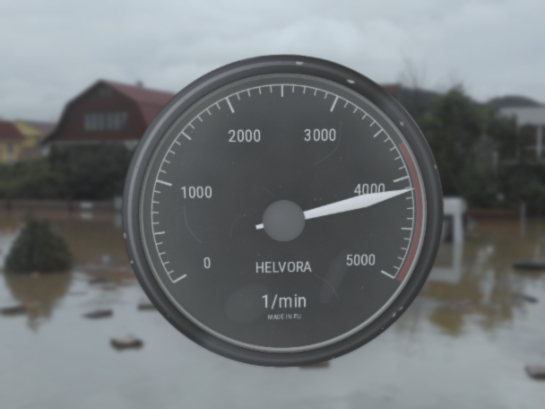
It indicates 4100 rpm
